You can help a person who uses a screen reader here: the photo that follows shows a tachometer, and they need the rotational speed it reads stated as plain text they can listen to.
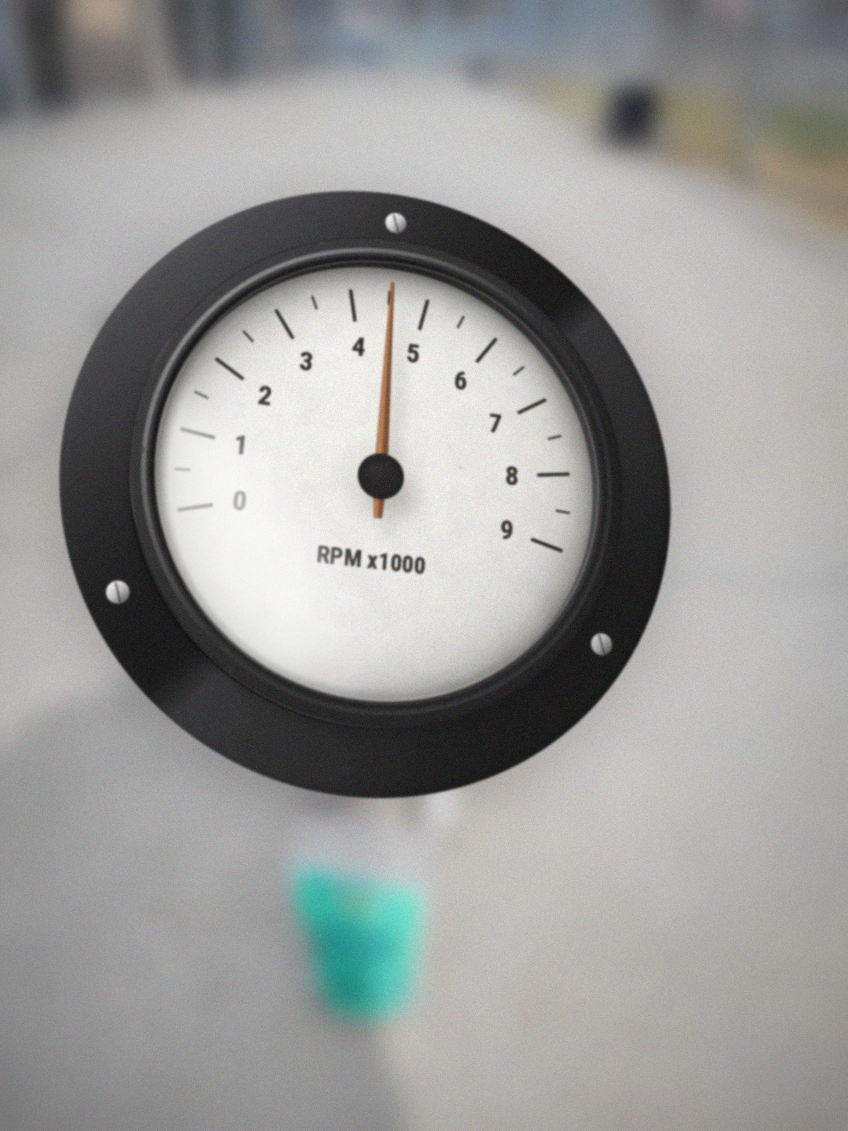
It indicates 4500 rpm
